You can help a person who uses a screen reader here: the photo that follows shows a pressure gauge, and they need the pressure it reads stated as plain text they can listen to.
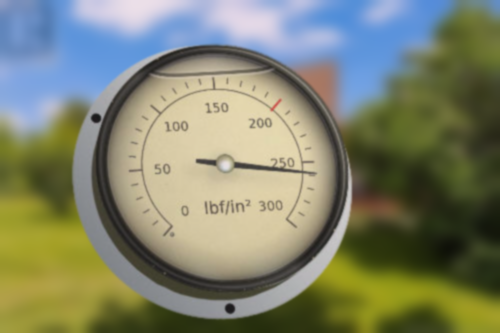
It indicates 260 psi
